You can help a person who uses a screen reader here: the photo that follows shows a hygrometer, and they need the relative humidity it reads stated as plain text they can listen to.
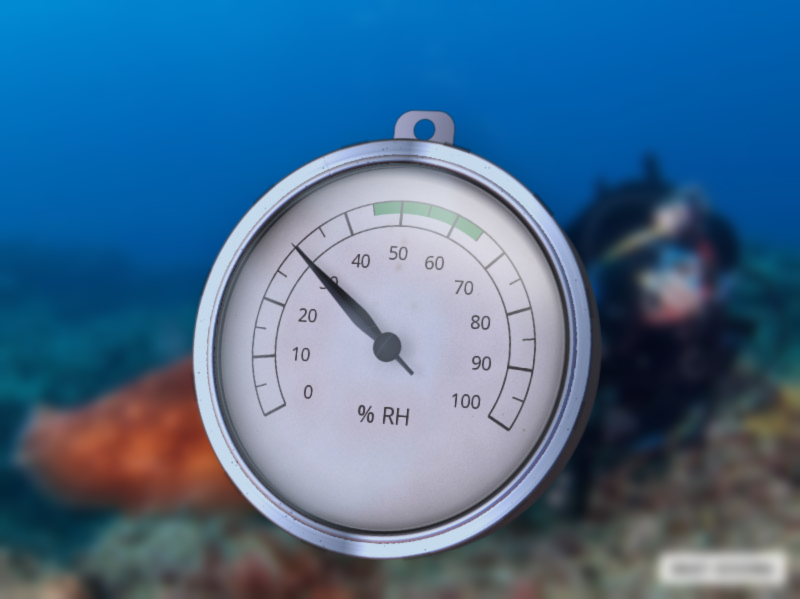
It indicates 30 %
